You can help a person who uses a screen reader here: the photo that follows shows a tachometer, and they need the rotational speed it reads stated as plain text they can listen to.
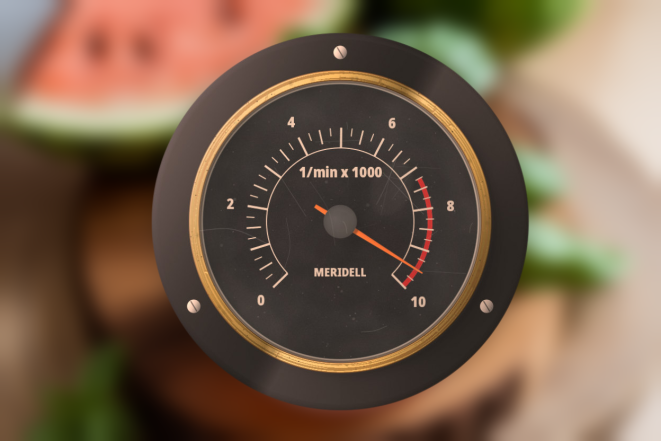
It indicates 9500 rpm
